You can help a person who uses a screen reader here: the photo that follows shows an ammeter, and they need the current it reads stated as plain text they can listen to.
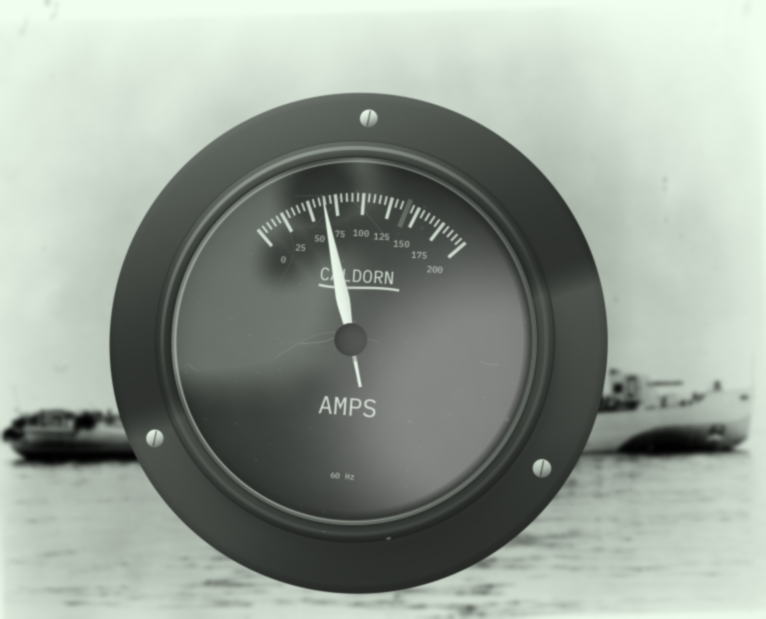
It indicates 65 A
